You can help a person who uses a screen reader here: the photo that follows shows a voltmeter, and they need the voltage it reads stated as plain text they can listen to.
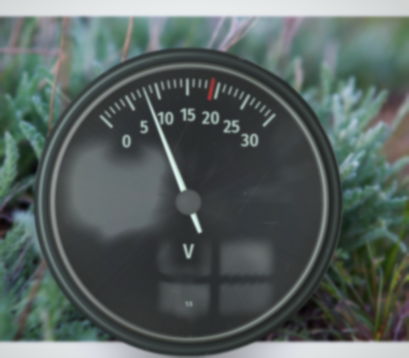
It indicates 8 V
